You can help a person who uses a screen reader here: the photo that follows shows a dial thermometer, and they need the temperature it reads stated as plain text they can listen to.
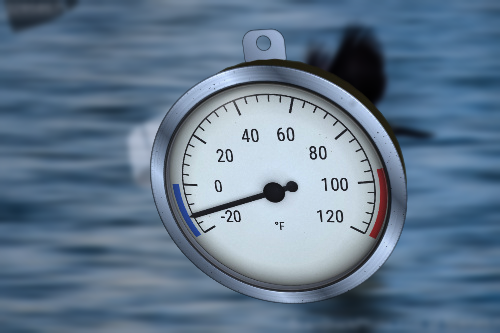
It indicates -12 °F
